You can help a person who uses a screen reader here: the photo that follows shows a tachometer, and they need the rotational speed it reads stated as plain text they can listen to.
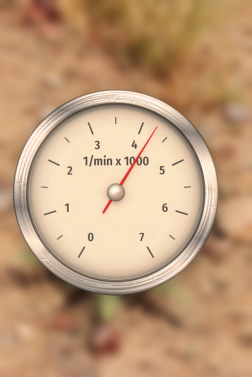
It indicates 4250 rpm
